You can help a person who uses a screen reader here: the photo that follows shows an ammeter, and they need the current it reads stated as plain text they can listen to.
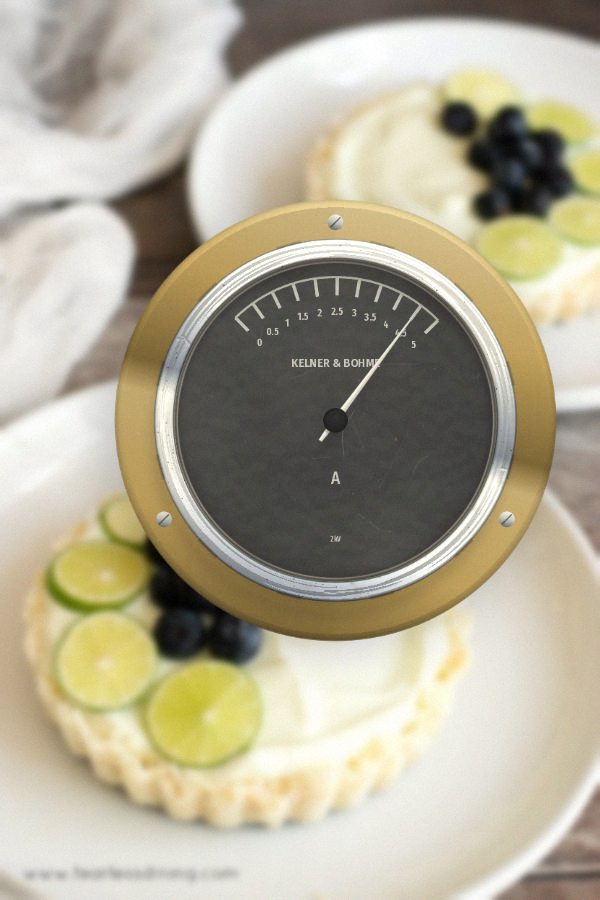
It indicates 4.5 A
